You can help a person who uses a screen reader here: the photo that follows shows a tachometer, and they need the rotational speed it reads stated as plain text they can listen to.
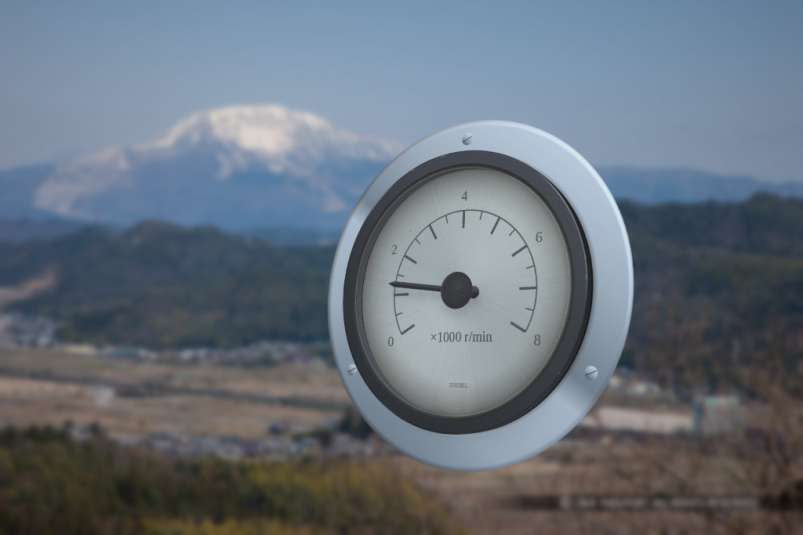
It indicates 1250 rpm
